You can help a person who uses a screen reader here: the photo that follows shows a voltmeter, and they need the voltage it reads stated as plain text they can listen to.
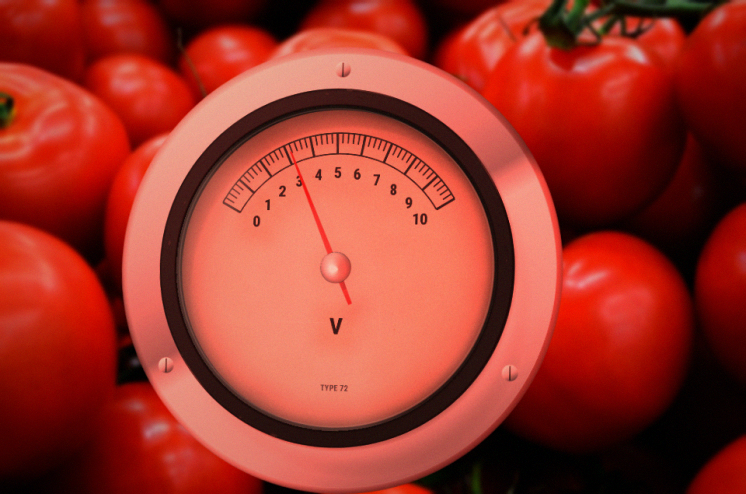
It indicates 3.2 V
